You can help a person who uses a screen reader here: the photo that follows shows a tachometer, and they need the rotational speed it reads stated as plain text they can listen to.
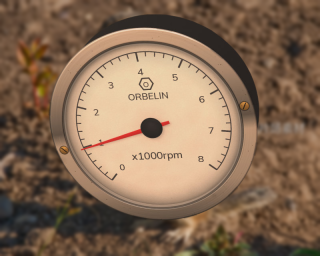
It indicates 1000 rpm
